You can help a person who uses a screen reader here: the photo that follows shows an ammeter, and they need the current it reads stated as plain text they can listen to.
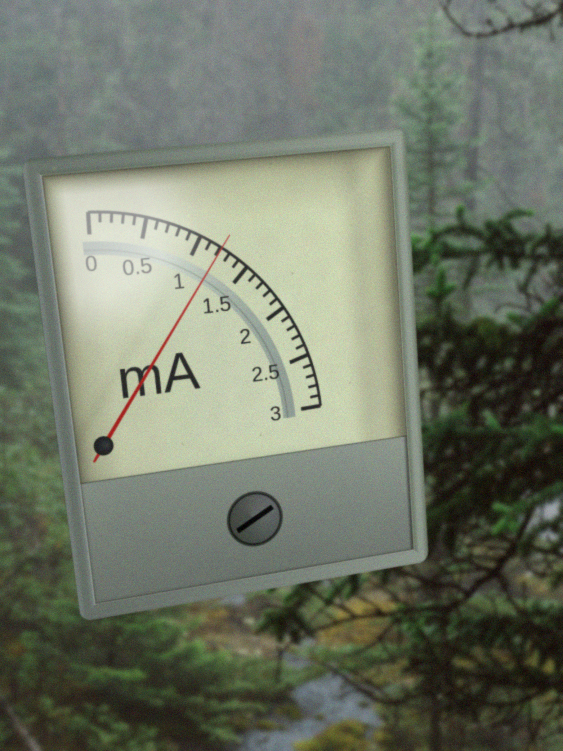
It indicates 1.2 mA
